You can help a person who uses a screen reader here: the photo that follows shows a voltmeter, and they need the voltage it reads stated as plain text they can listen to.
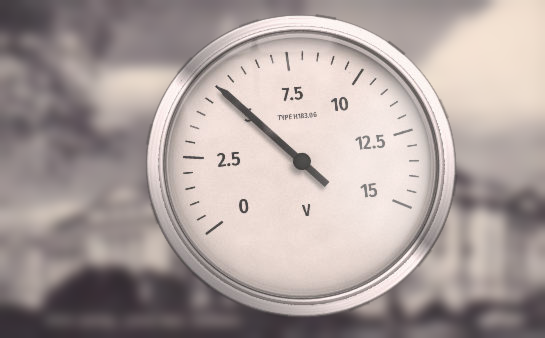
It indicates 5 V
